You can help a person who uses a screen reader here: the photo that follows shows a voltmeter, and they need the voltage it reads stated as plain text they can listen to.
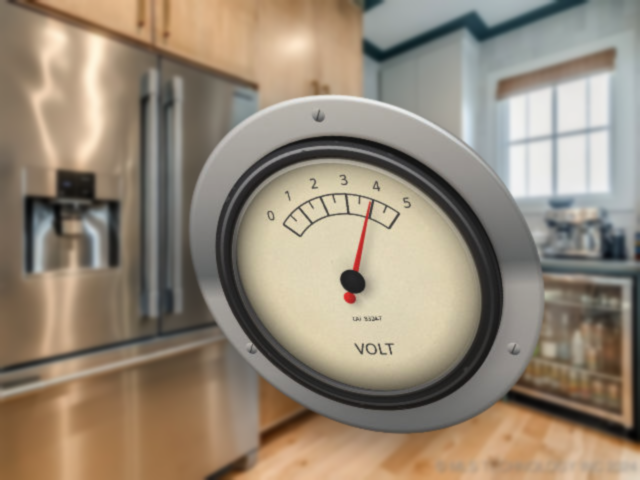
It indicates 4 V
